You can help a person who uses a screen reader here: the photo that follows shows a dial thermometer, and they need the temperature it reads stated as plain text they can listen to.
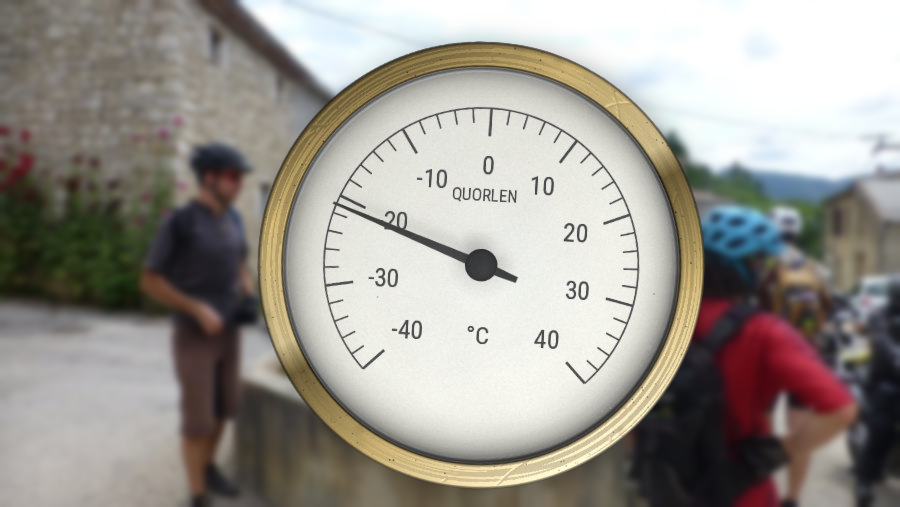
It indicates -21 °C
